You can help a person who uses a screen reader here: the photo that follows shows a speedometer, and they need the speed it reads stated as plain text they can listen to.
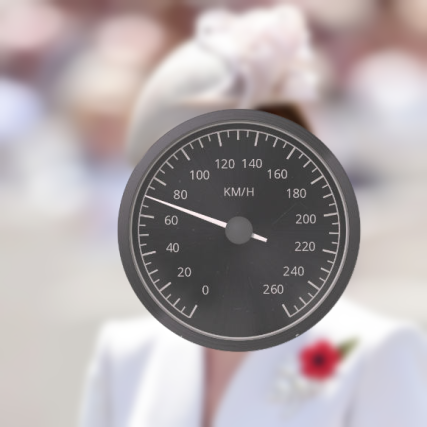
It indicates 70 km/h
